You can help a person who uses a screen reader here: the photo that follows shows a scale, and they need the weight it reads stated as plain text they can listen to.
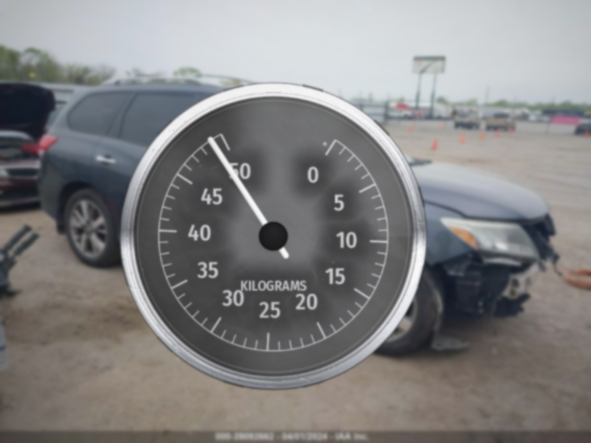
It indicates 49 kg
